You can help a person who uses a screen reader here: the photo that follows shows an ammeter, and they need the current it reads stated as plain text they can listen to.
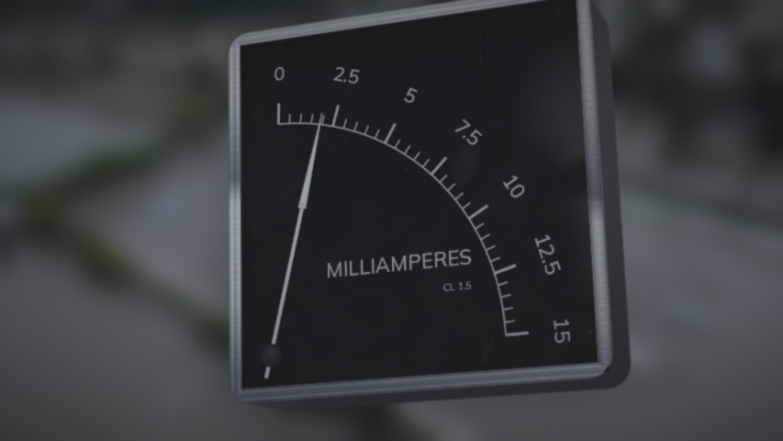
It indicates 2 mA
